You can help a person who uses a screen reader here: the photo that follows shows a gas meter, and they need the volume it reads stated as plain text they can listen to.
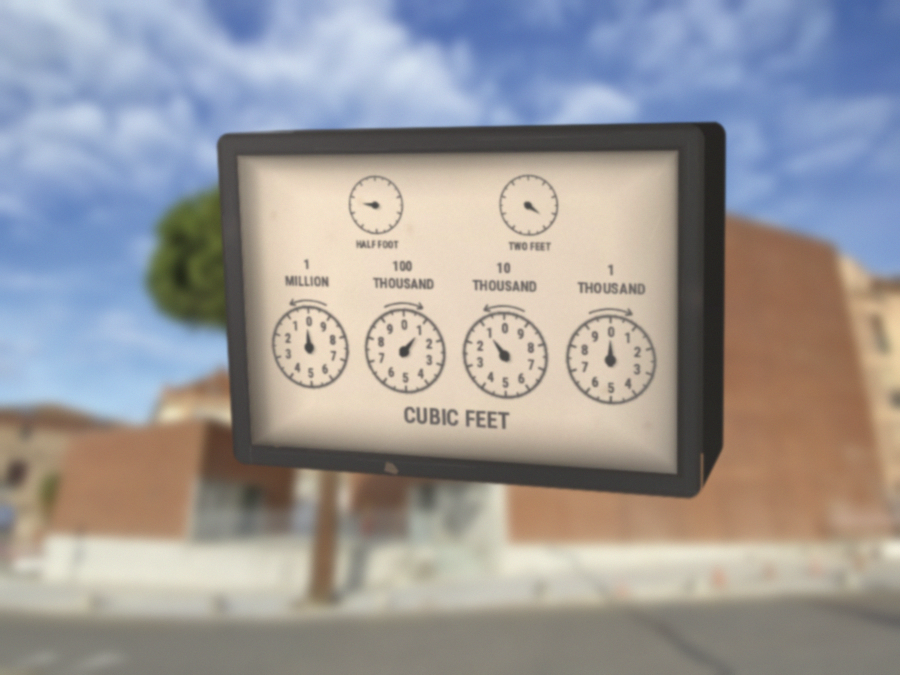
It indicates 11000 ft³
